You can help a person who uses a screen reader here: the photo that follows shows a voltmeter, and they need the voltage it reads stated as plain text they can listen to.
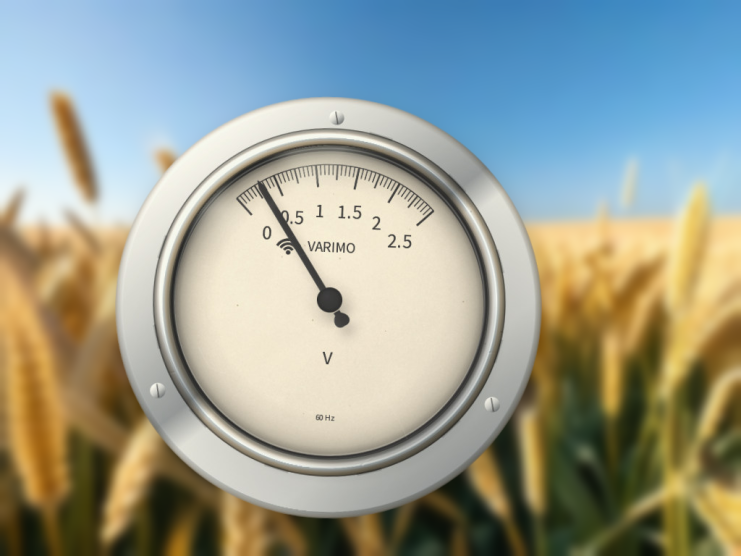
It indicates 0.3 V
